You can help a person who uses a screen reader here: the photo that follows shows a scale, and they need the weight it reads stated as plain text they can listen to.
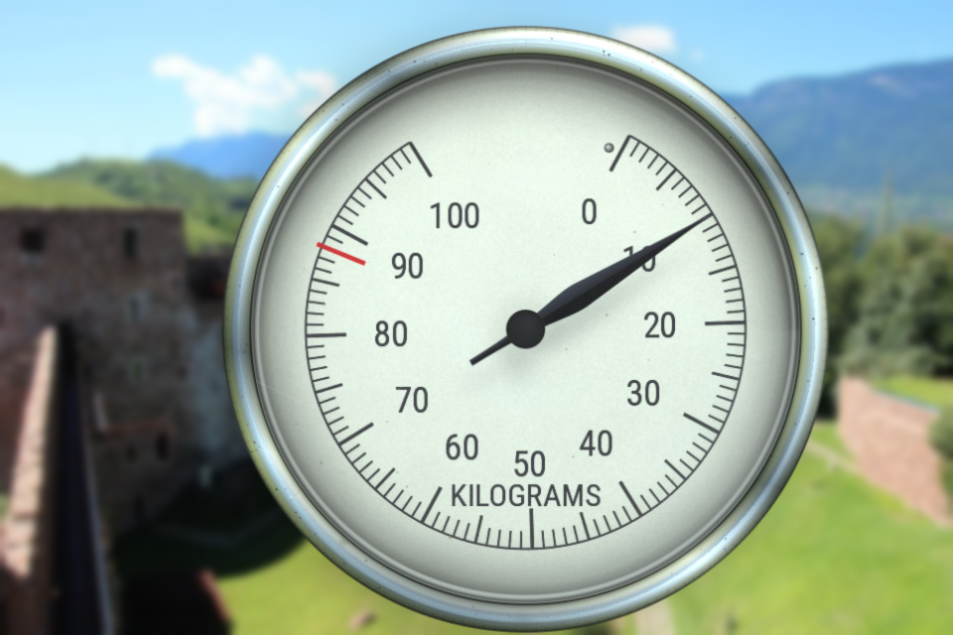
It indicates 10 kg
